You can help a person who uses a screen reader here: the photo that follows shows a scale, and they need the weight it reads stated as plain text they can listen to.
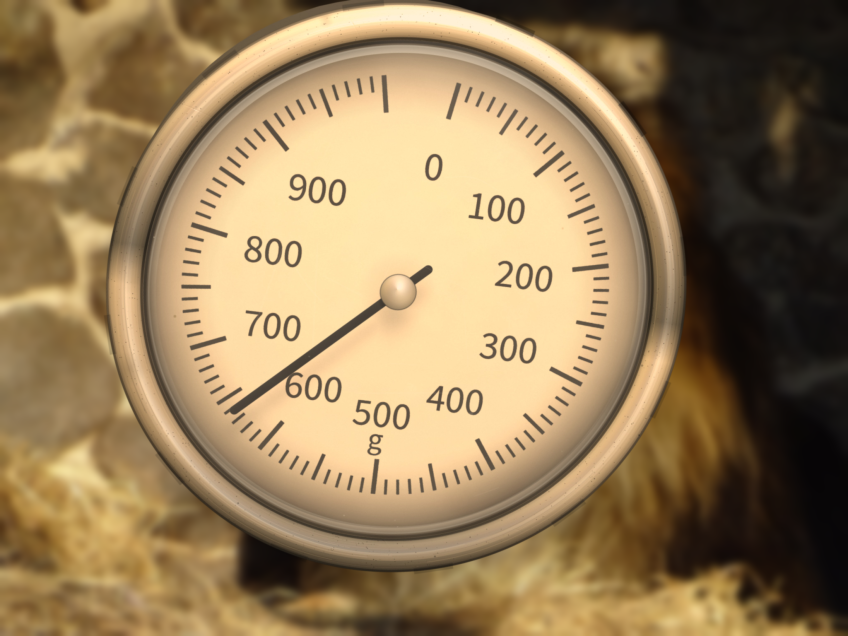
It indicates 640 g
